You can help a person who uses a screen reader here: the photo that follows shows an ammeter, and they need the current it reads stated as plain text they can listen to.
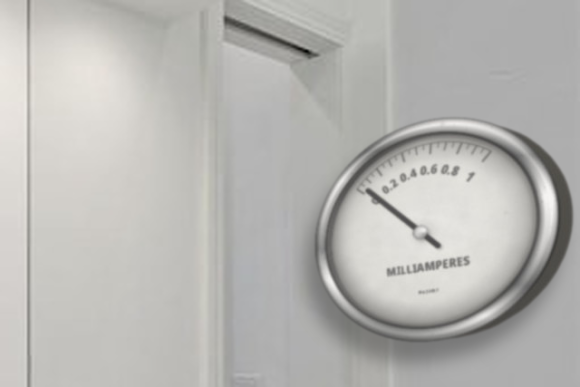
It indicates 0.05 mA
